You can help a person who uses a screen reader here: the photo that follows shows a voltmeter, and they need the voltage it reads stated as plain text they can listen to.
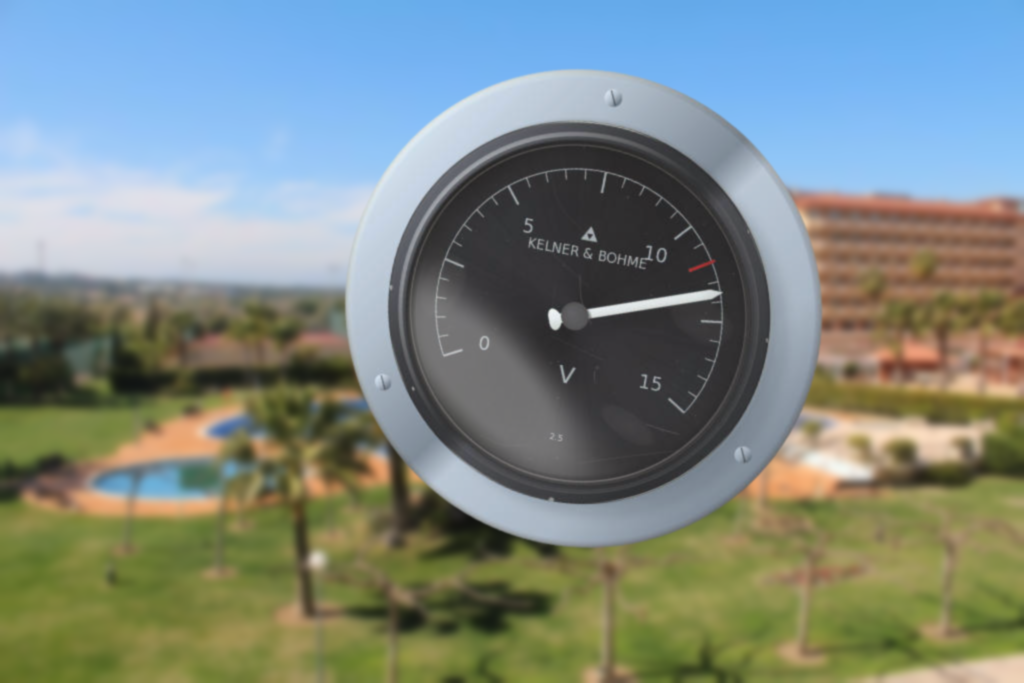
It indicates 11.75 V
